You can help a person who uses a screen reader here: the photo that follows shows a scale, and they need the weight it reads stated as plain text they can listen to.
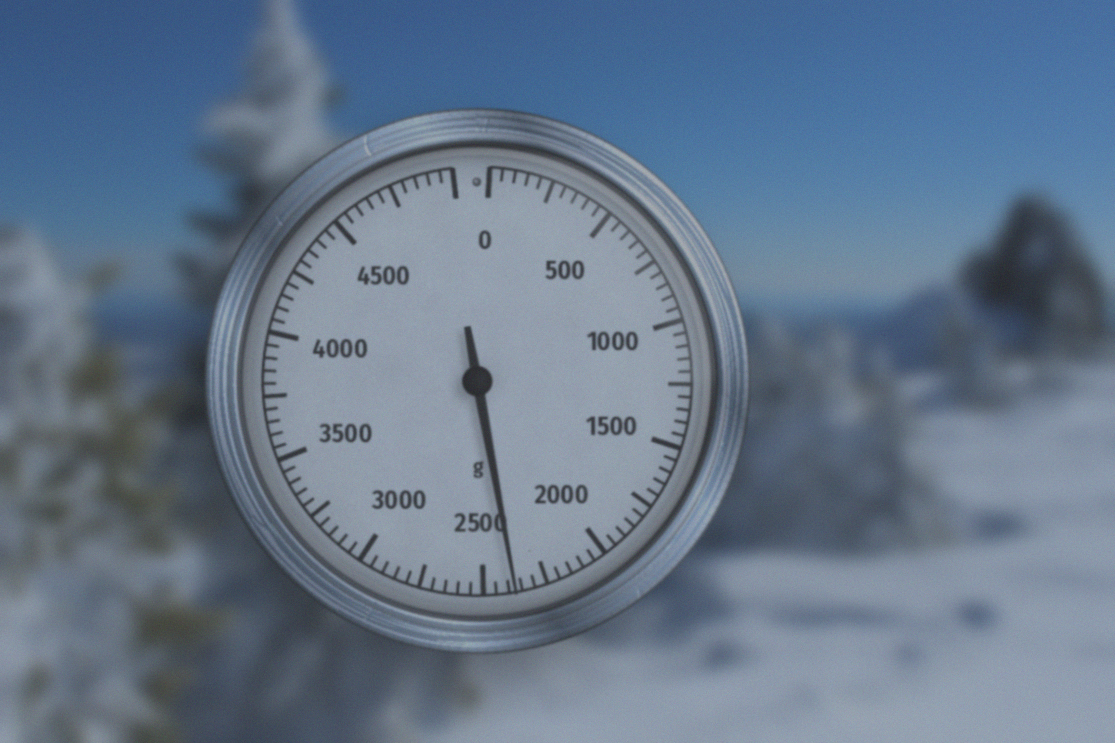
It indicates 2375 g
